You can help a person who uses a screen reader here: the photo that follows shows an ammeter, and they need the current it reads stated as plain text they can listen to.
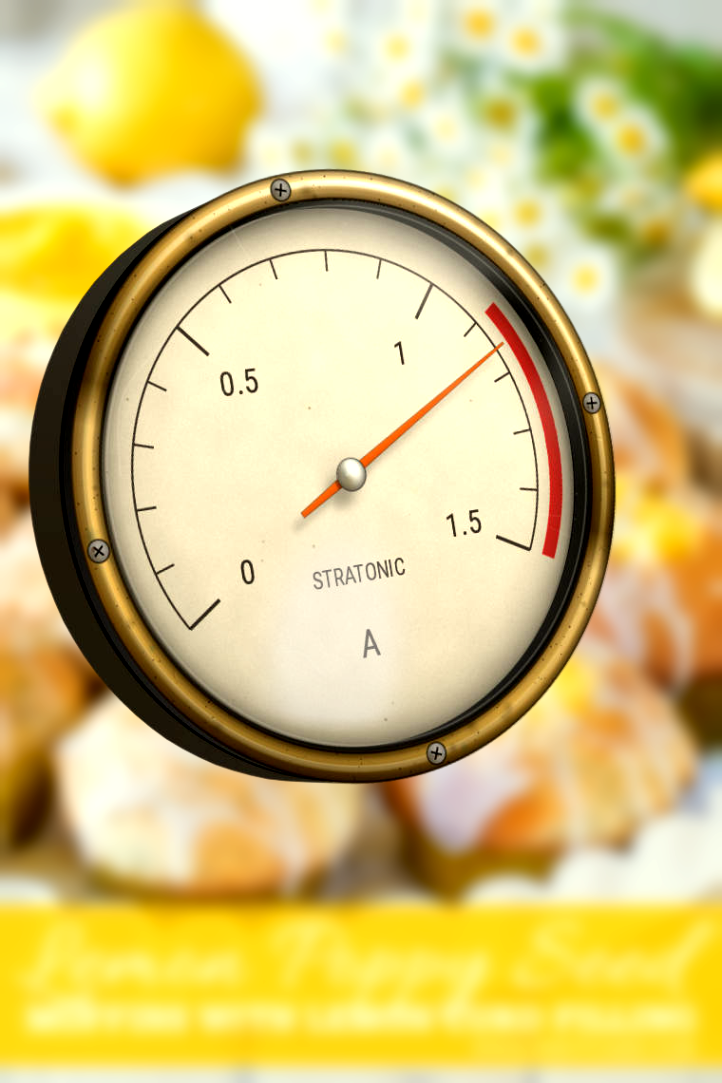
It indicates 1.15 A
